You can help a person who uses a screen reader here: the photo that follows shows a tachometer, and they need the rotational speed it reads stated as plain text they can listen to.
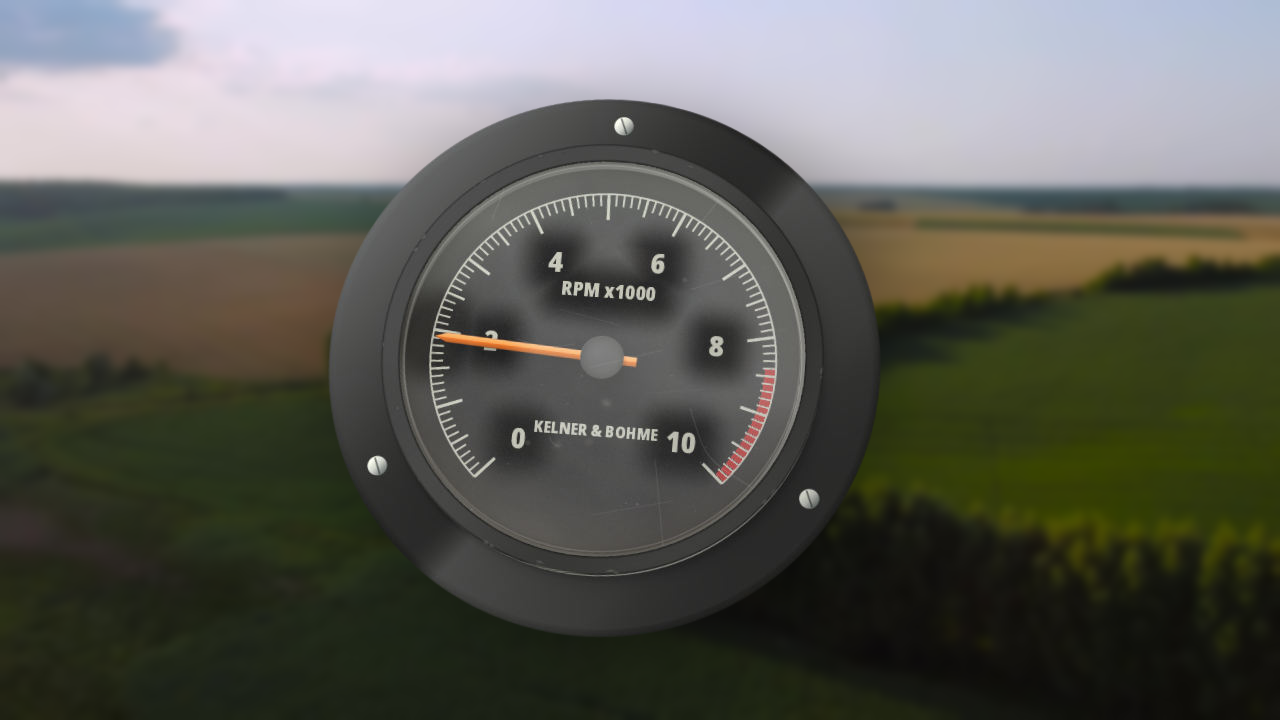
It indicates 1900 rpm
